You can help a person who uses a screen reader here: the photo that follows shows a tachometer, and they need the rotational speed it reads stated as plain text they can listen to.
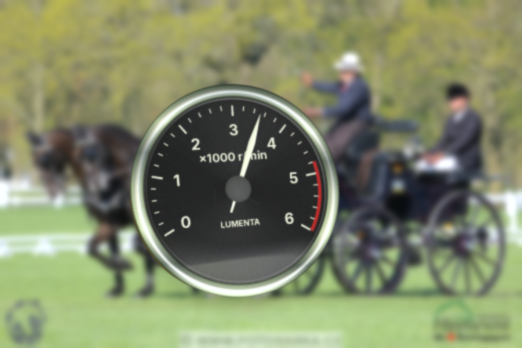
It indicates 3500 rpm
